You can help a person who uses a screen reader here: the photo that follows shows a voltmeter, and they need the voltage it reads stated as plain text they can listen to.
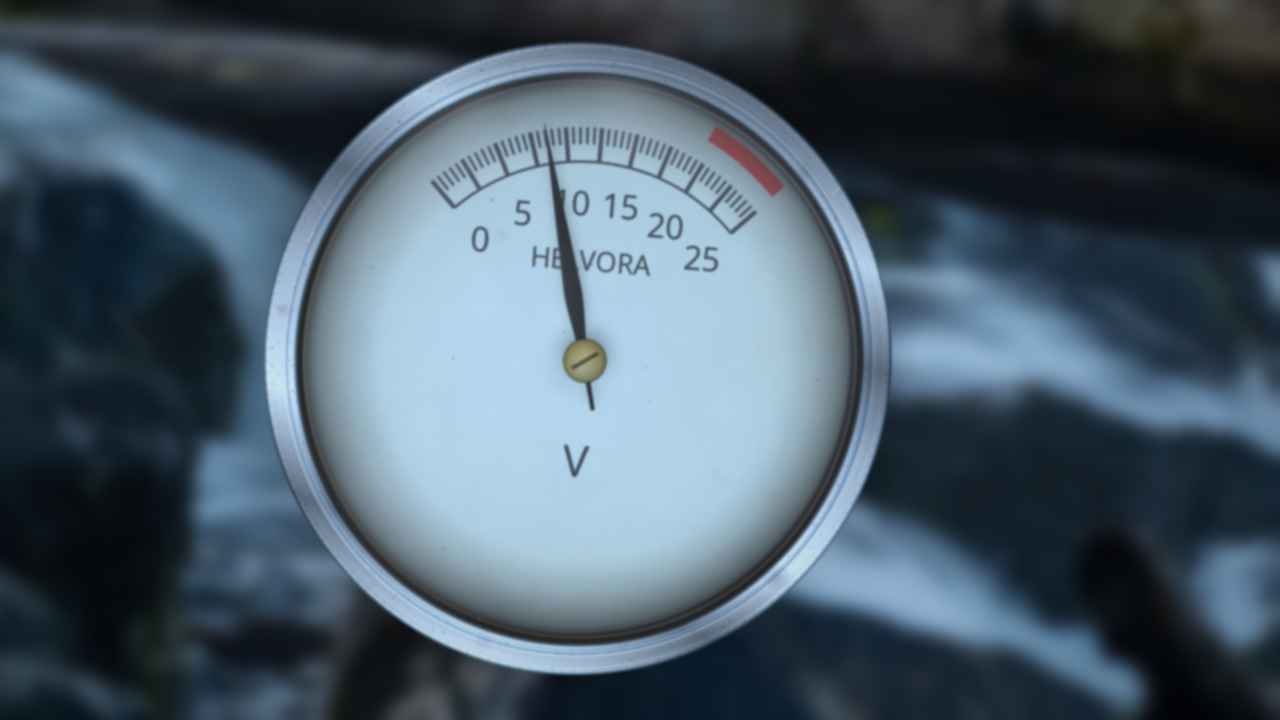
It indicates 8.5 V
